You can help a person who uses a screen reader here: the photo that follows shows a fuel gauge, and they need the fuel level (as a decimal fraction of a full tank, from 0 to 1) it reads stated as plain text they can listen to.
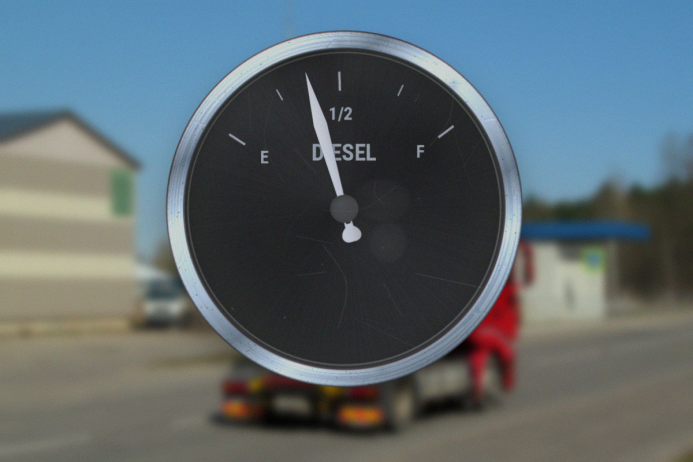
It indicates 0.375
